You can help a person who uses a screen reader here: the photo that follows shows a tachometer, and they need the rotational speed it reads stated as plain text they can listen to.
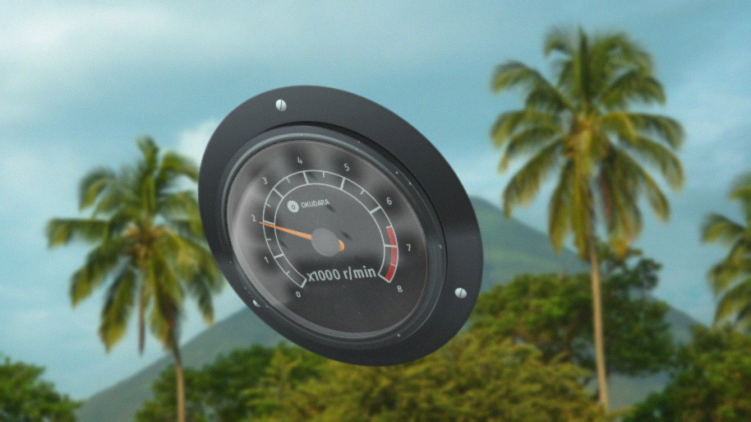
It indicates 2000 rpm
